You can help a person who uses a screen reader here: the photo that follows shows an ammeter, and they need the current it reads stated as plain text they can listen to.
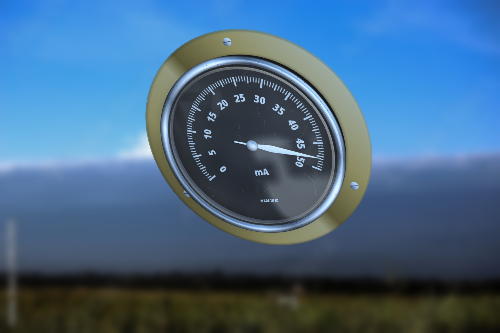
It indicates 47.5 mA
